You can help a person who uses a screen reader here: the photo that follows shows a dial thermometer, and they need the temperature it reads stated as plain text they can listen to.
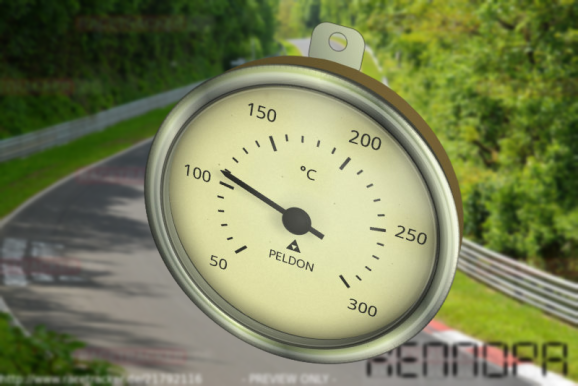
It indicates 110 °C
